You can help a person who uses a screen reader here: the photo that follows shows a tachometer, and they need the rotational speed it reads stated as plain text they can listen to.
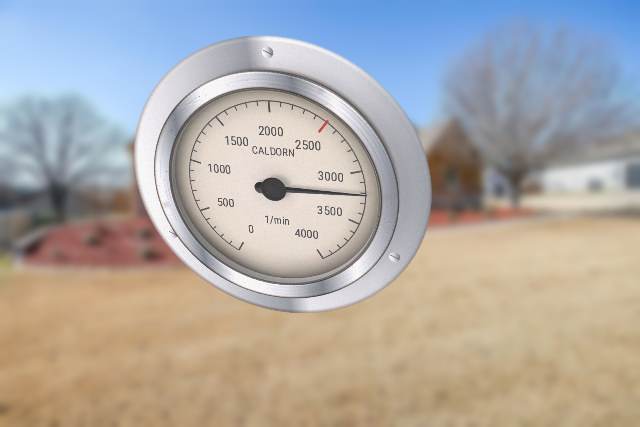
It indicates 3200 rpm
